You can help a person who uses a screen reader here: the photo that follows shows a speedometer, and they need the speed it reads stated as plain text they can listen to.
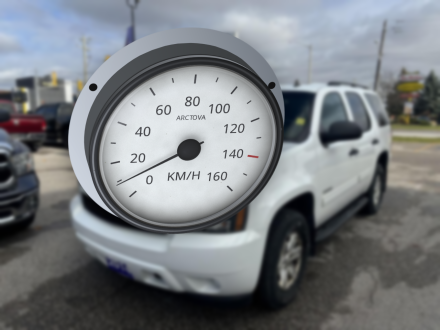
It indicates 10 km/h
